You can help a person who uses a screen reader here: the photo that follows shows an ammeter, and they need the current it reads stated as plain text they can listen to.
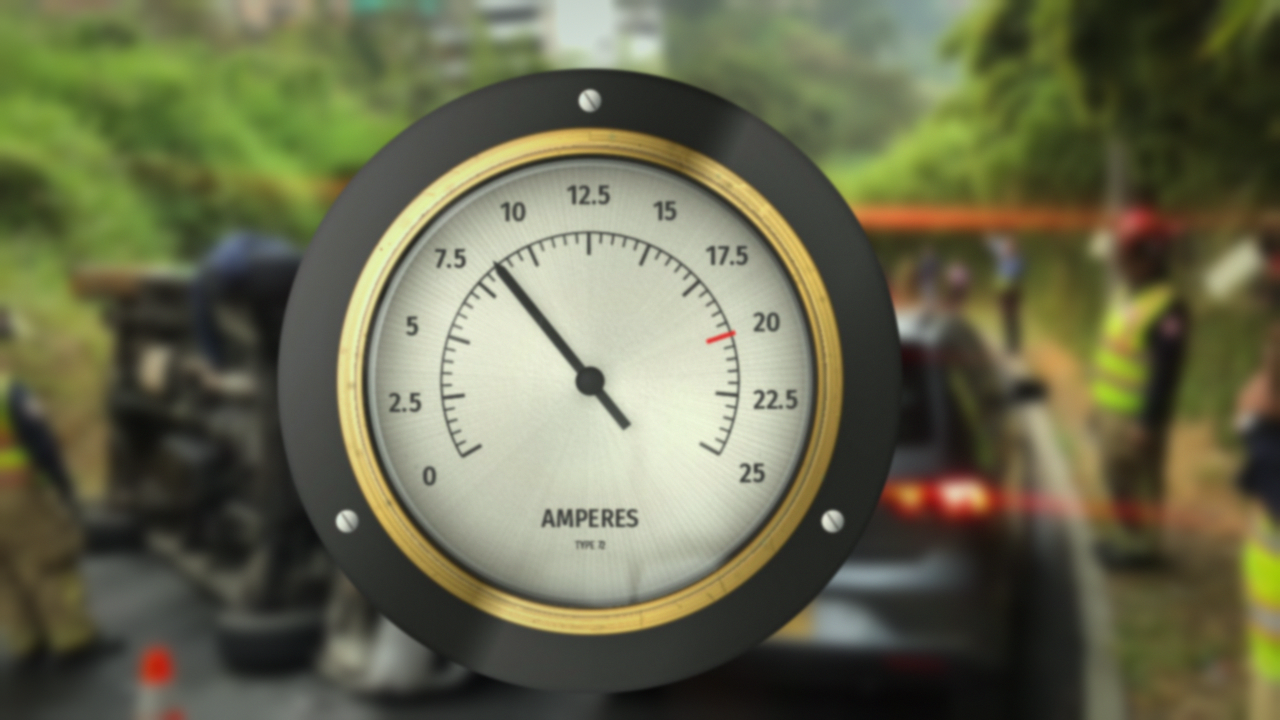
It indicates 8.5 A
